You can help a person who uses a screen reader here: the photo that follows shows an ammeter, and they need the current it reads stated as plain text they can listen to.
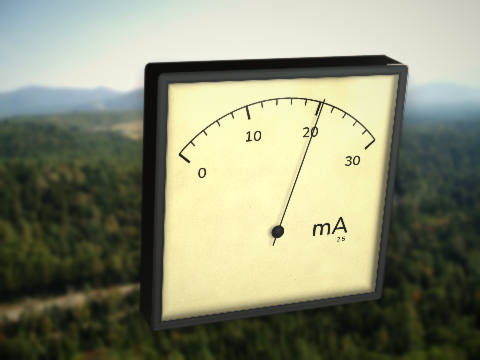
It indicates 20 mA
